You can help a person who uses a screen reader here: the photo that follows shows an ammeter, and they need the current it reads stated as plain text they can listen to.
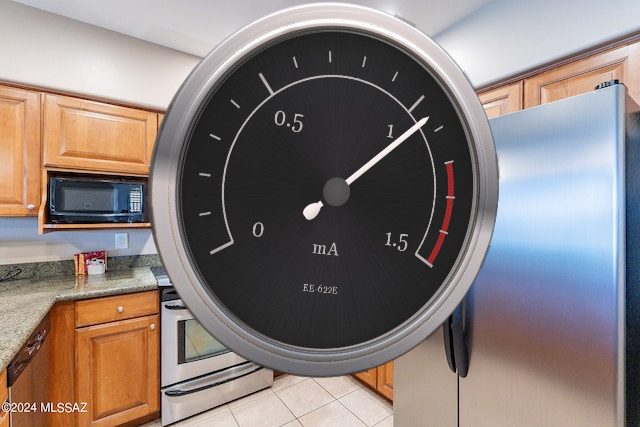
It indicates 1.05 mA
